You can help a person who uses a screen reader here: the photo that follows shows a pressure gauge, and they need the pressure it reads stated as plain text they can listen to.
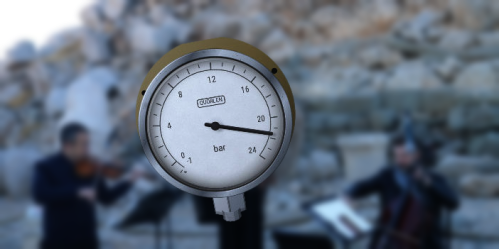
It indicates 21.5 bar
